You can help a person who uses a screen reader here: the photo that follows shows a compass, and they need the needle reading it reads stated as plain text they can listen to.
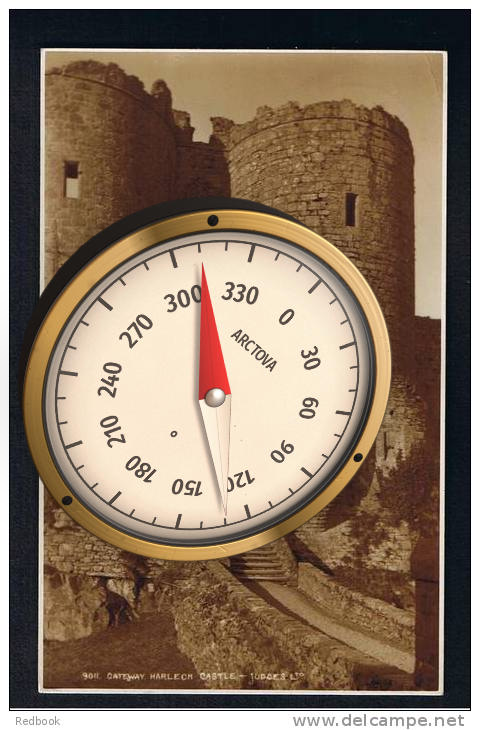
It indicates 310 °
